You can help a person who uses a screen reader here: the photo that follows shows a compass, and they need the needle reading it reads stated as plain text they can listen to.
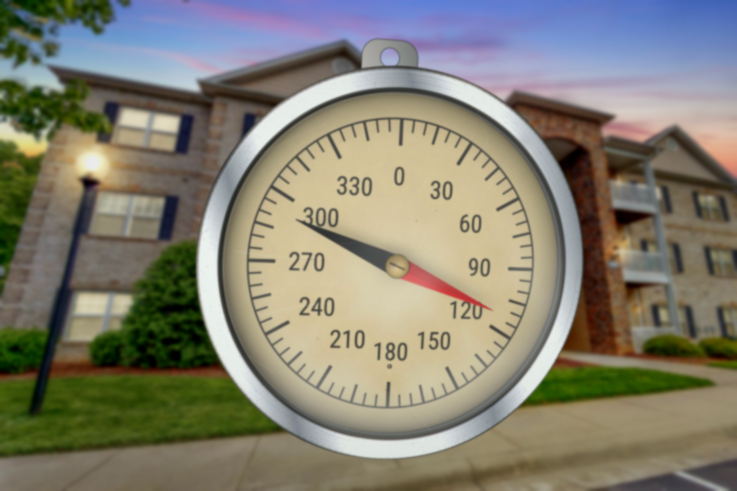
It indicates 112.5 °
